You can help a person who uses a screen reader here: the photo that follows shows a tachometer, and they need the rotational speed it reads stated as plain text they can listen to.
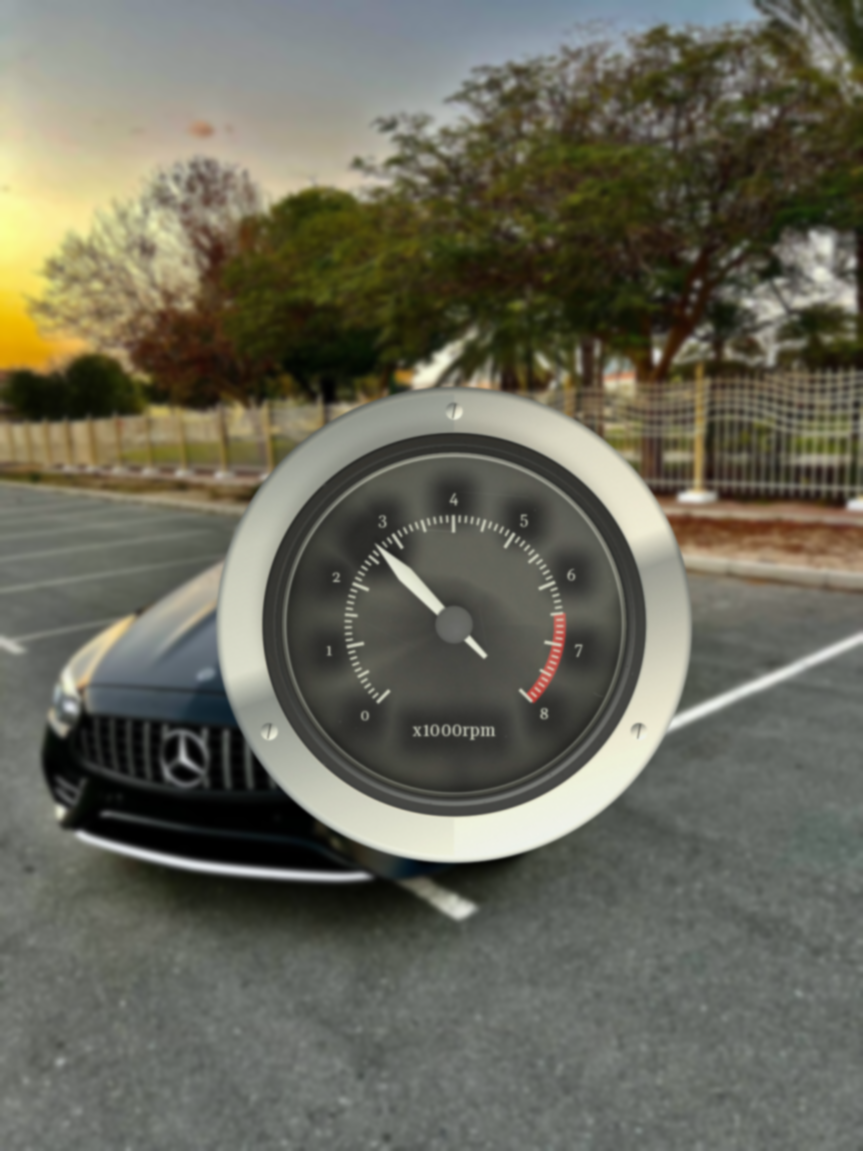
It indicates 2700 rpm
